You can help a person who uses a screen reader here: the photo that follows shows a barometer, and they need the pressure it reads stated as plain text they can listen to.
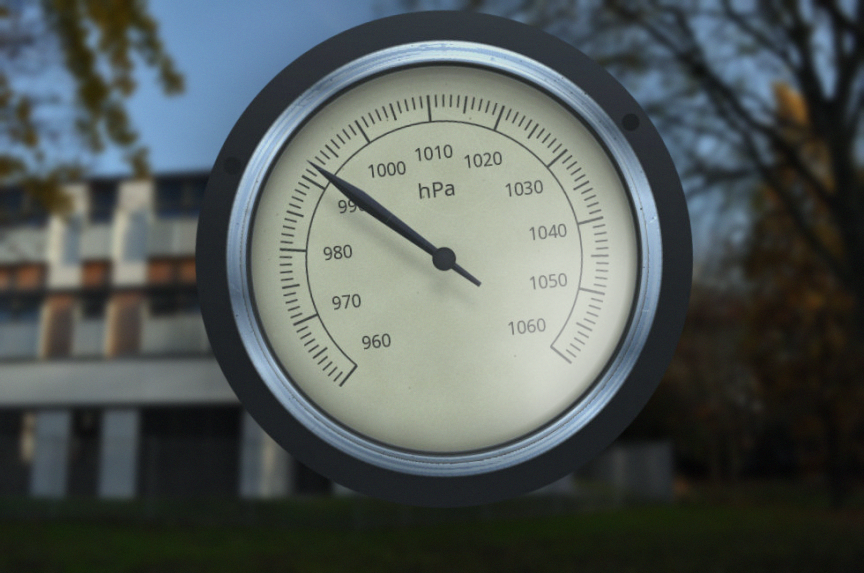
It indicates 992 hPa
